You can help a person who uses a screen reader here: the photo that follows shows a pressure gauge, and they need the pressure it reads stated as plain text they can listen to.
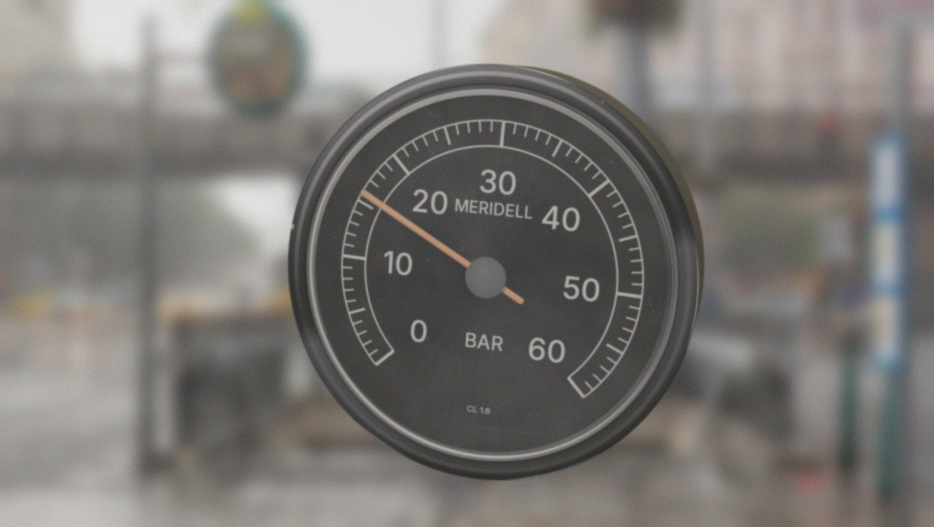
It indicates 16 bar
